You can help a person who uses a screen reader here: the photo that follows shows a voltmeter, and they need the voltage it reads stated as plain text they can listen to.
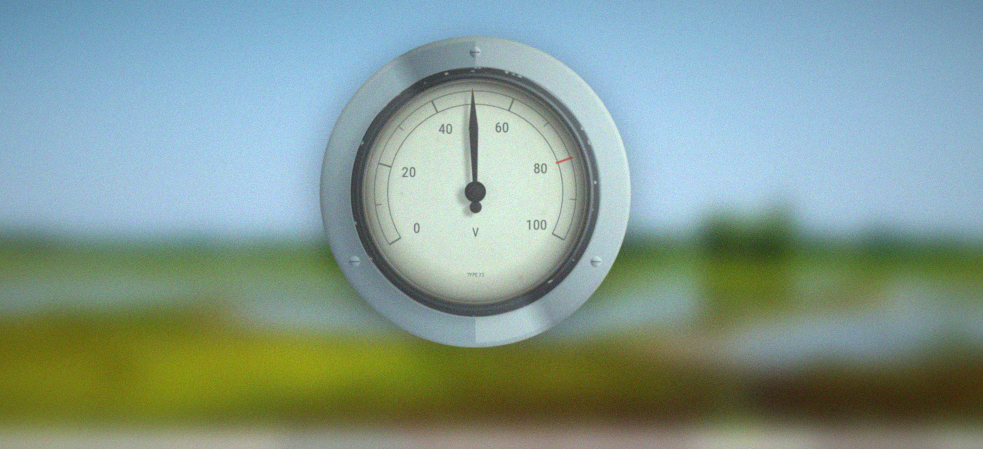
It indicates 50 V
